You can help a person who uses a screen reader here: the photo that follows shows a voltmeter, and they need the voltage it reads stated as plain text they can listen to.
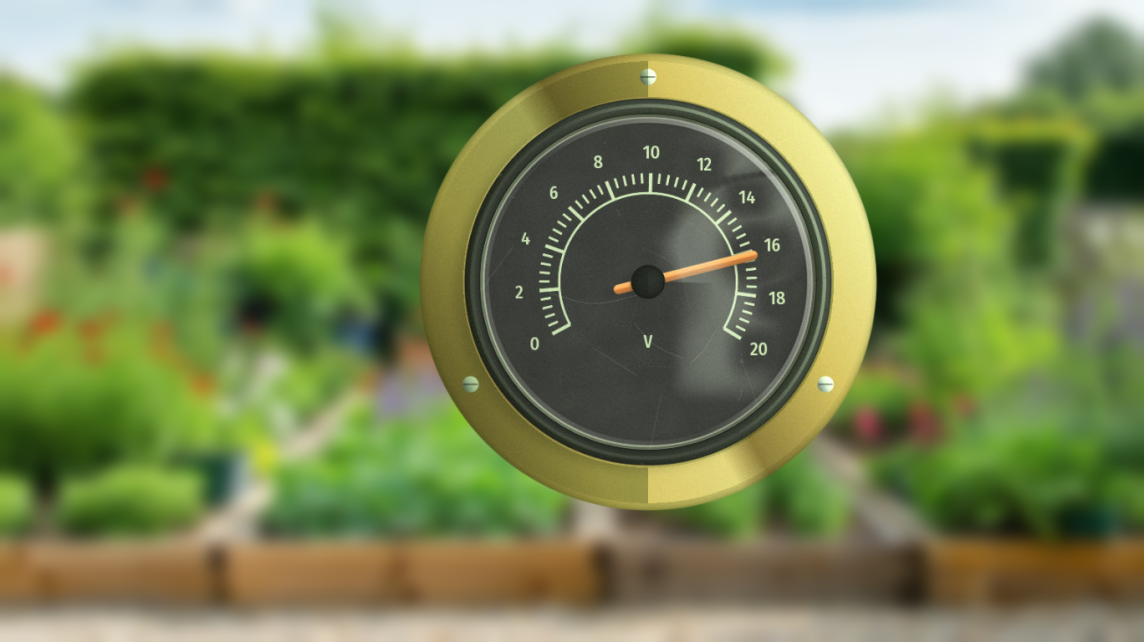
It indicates 16.2 V
